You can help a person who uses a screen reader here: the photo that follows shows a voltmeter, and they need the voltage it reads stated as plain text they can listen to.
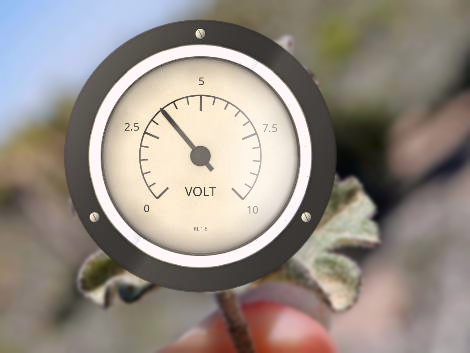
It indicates 3.5 V
